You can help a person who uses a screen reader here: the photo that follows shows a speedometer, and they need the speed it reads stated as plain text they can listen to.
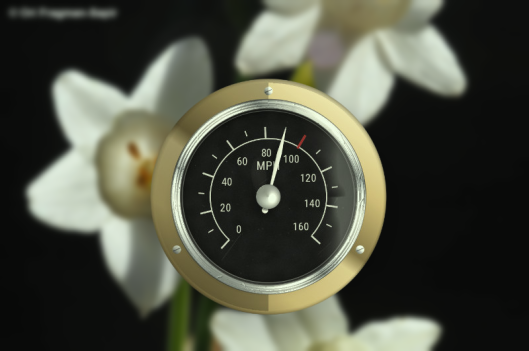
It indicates 90 mph
